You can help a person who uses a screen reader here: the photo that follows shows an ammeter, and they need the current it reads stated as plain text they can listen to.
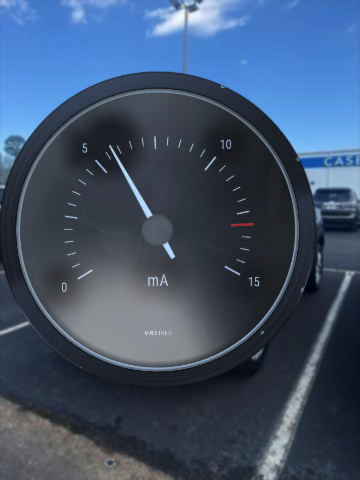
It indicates 5.75 mA
